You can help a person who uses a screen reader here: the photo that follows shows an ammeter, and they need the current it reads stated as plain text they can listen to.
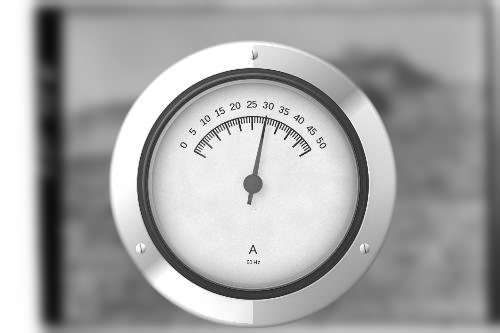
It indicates 30 A
